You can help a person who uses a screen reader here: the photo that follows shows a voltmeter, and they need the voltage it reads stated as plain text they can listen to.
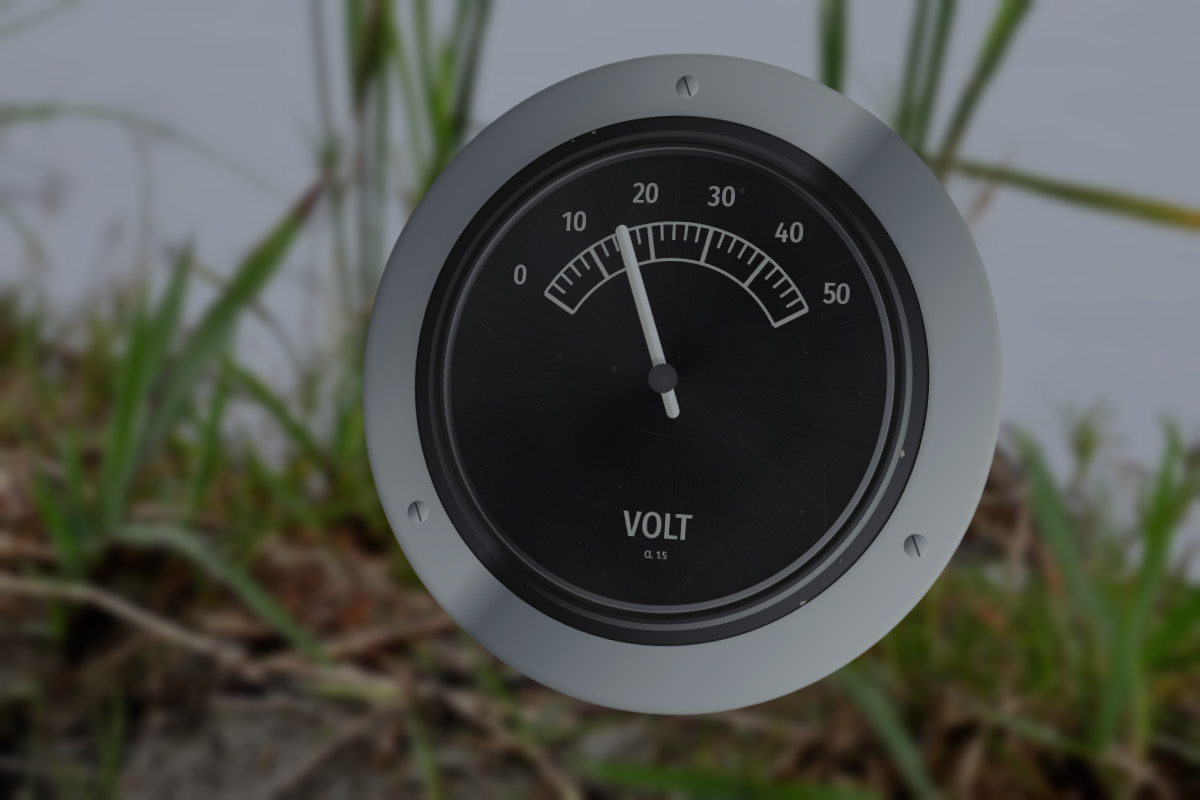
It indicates 16 V
